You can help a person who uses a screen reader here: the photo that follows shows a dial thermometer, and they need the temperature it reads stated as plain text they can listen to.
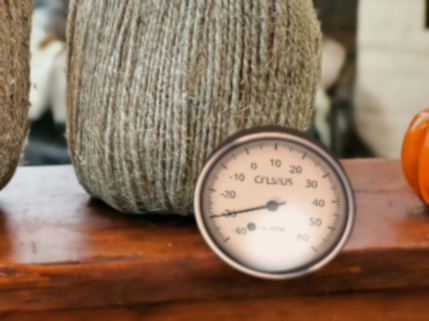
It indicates -30 °C
